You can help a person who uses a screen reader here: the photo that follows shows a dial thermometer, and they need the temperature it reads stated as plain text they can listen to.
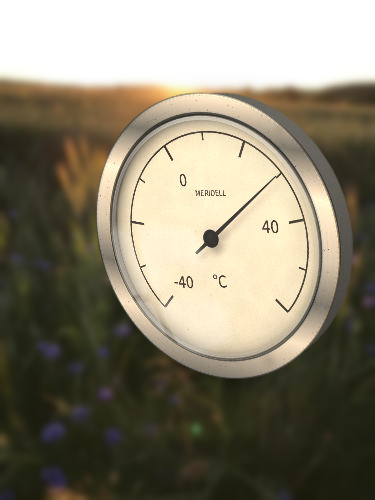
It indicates 30 °C
